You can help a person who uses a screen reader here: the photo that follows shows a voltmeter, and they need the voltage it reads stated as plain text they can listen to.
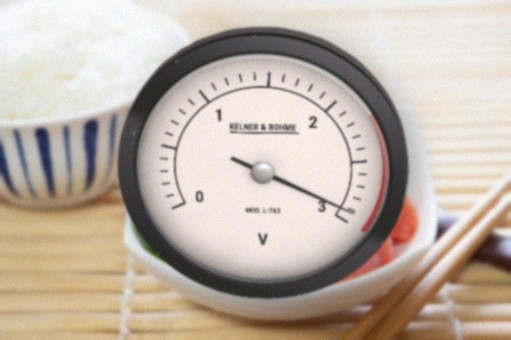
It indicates 2.9 V
